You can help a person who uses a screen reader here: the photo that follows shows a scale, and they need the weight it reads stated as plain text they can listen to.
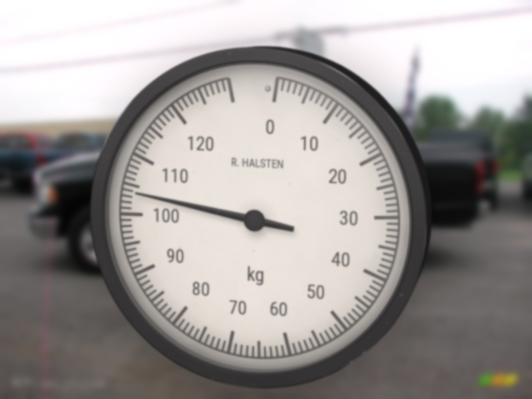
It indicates 104 kg
